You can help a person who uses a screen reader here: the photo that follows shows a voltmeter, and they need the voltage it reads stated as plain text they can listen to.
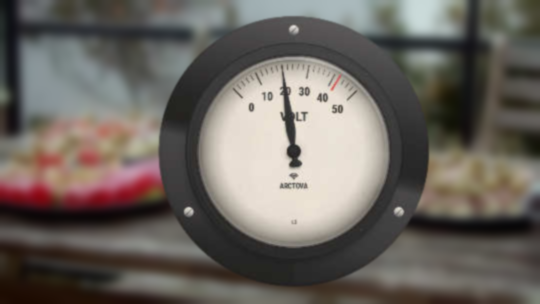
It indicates 20 V
